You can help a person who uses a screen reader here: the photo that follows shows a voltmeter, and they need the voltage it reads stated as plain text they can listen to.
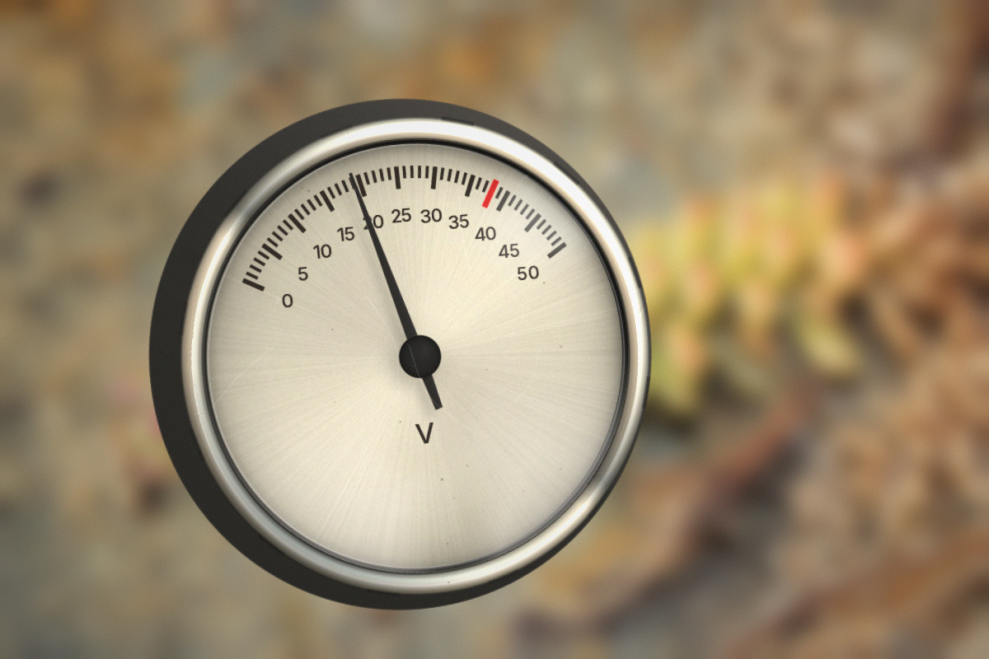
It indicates 19 V
